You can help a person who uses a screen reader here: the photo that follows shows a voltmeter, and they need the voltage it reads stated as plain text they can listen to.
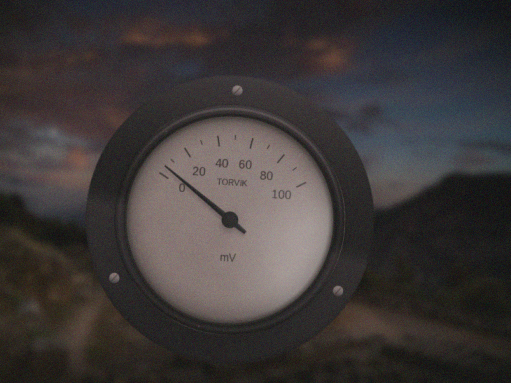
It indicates 5 mV
